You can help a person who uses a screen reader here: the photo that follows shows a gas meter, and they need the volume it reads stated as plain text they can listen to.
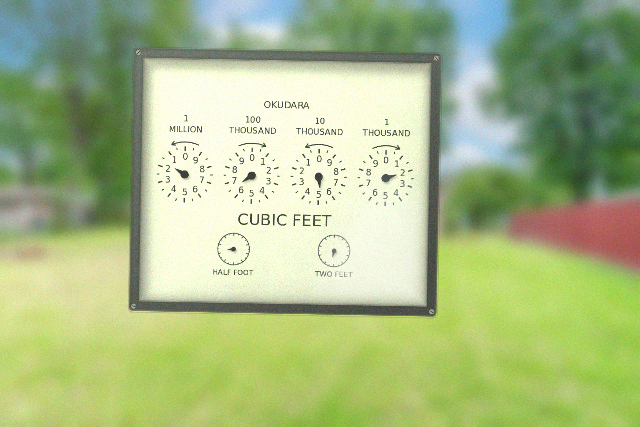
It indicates 165200 ft³
